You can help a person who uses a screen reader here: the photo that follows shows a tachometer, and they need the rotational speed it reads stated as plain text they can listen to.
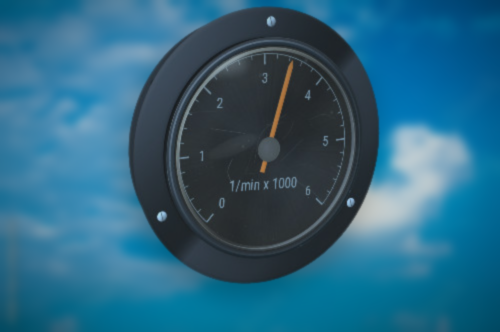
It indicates 3400 rpm
